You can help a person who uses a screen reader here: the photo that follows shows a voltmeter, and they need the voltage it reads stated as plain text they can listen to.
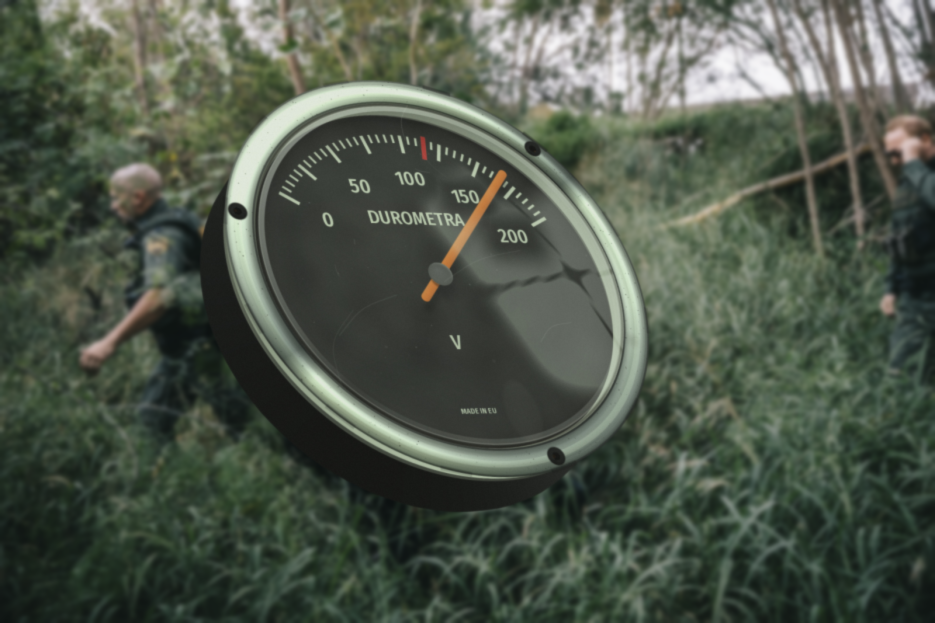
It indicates 165 V
